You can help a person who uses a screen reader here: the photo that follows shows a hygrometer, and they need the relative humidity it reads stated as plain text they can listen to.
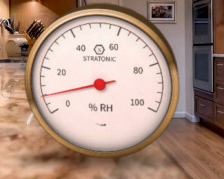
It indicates 8 %
